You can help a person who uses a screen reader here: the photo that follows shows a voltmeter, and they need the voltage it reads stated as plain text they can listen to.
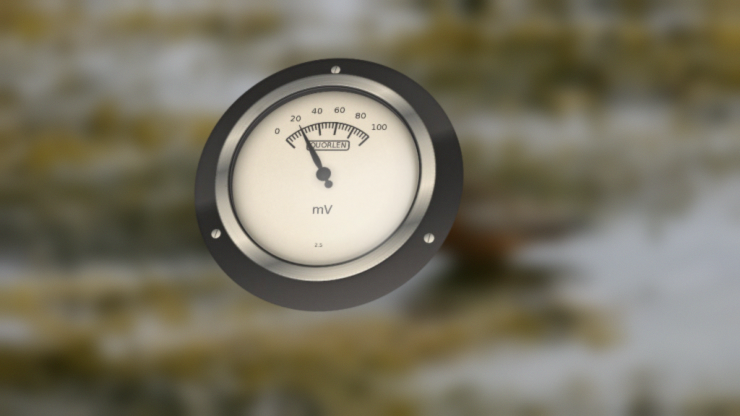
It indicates 20 mV
